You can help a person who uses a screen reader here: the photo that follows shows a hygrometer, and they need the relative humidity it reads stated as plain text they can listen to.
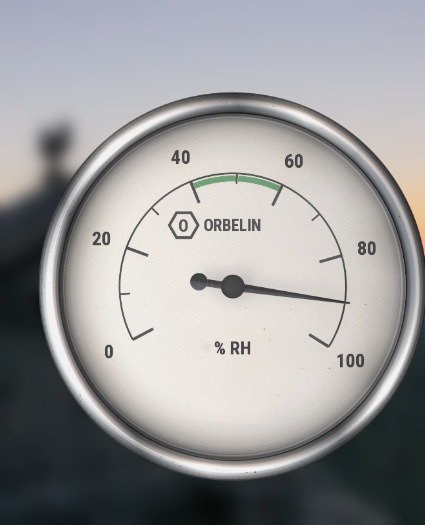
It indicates 90 %
